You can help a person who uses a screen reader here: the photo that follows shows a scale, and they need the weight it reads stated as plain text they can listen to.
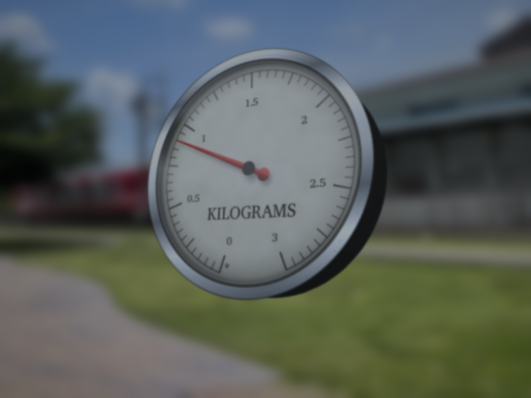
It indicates 0.9 kg
